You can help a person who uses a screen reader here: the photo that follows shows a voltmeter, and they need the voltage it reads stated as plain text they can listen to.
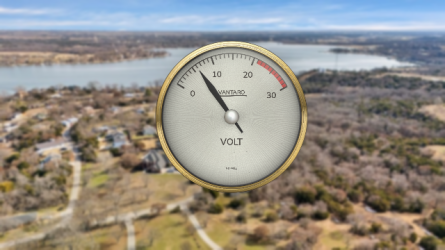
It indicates 6 V
